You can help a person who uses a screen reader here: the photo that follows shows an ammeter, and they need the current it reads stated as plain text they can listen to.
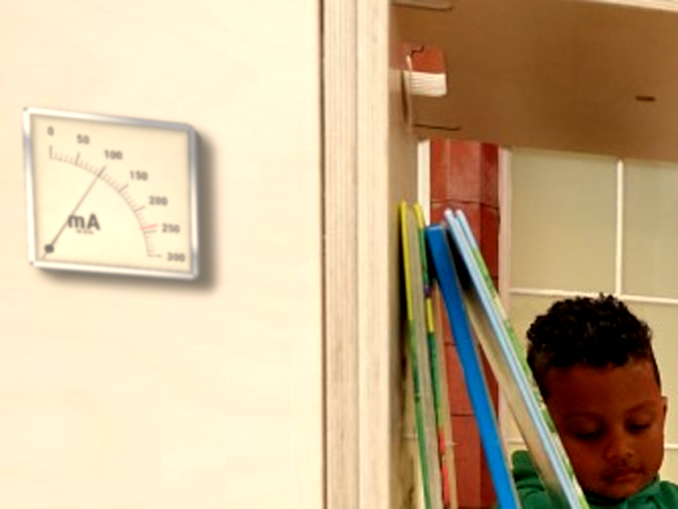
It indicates 100 mA
